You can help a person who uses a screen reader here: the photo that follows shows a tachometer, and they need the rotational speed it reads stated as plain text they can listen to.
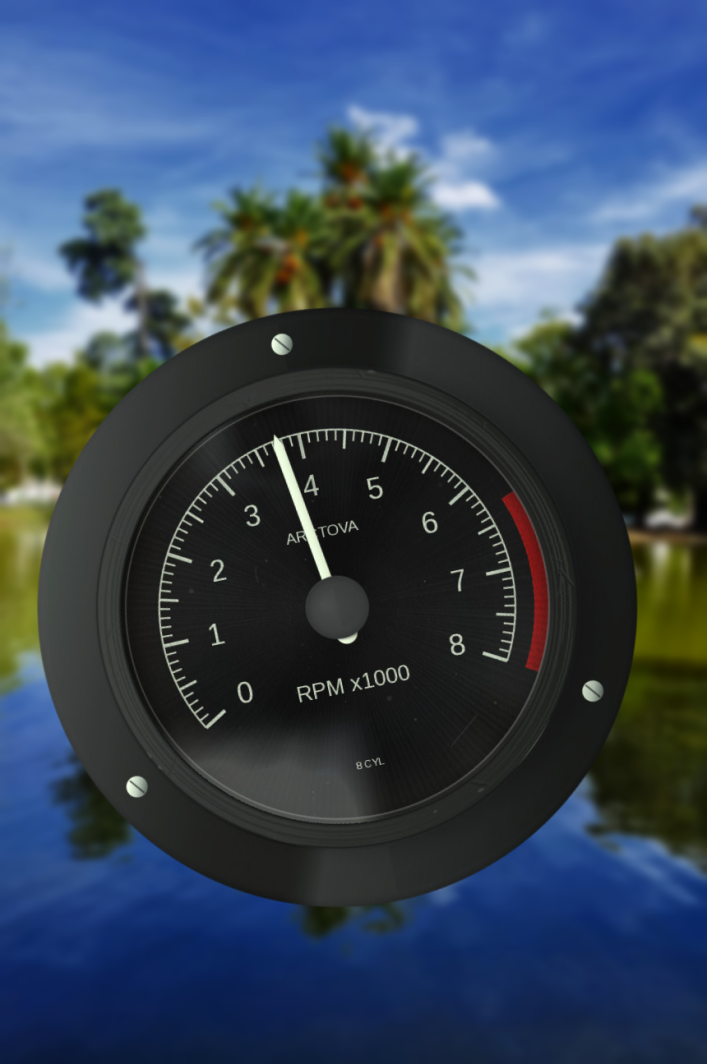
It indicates 3750 rpm
